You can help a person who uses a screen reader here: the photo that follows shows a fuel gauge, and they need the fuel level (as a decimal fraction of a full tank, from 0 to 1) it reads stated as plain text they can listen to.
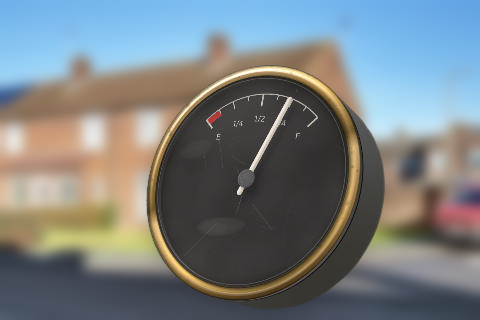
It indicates 0.75
